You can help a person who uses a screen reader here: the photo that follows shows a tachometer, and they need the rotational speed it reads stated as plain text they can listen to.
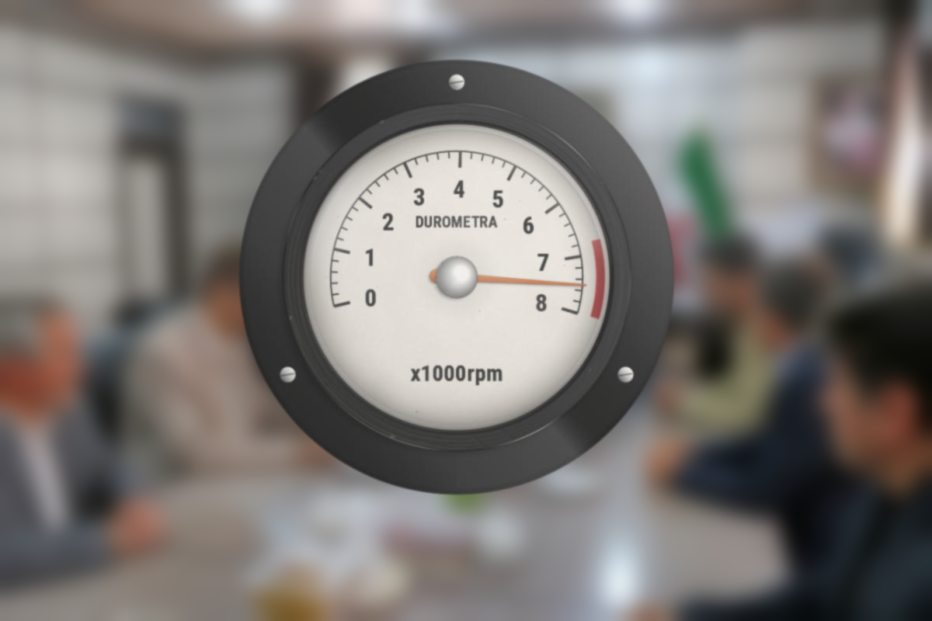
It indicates 7500 rpm
